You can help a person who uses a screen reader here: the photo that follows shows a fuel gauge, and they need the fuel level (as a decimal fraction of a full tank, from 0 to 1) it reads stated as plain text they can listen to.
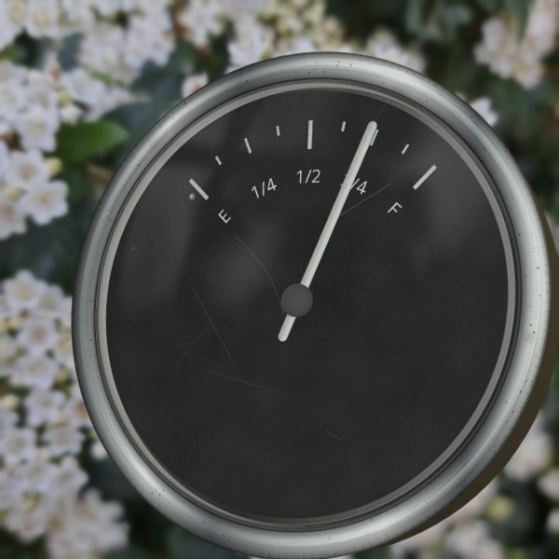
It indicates 0.75
